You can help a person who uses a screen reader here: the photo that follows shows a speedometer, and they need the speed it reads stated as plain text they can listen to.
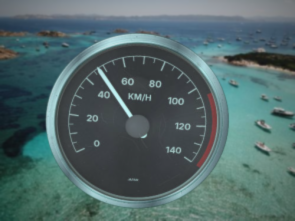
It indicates 47.5 km/h
